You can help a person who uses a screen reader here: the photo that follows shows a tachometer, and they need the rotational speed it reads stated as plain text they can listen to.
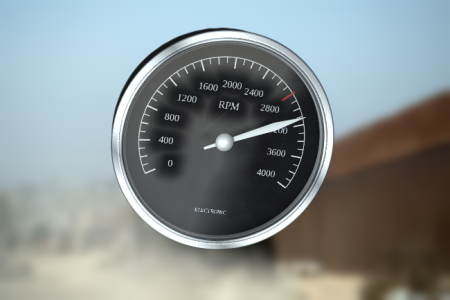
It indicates 3100 rpm
